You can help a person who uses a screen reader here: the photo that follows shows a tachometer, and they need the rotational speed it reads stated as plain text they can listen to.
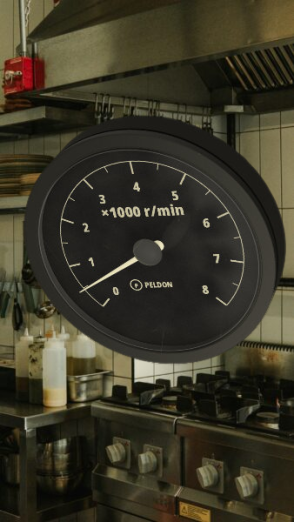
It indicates 500 rpm
